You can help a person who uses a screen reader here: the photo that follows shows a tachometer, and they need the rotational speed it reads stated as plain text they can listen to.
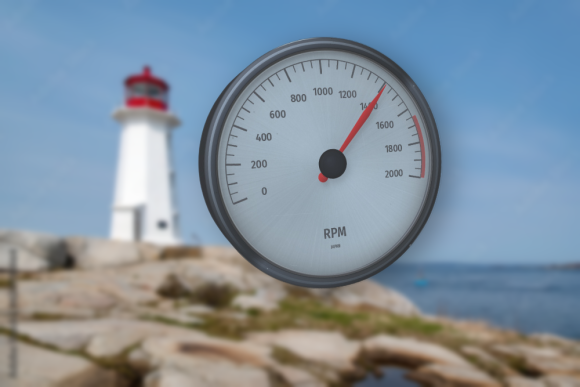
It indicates 1400 rpm
